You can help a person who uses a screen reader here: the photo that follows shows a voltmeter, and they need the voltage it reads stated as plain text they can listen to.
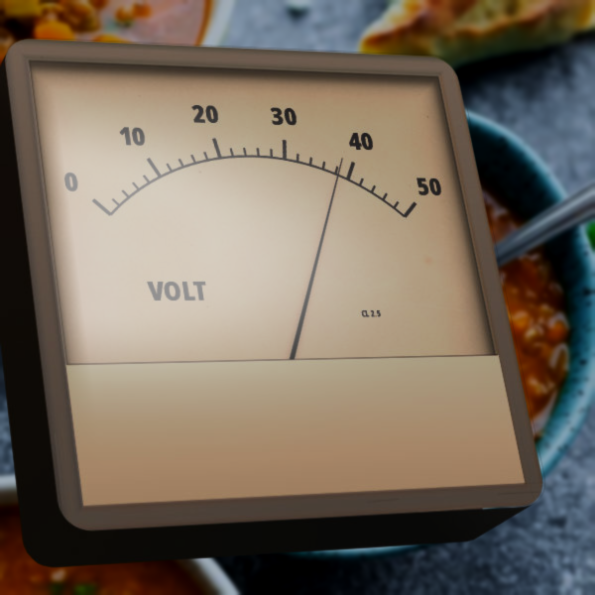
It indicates 38 V
